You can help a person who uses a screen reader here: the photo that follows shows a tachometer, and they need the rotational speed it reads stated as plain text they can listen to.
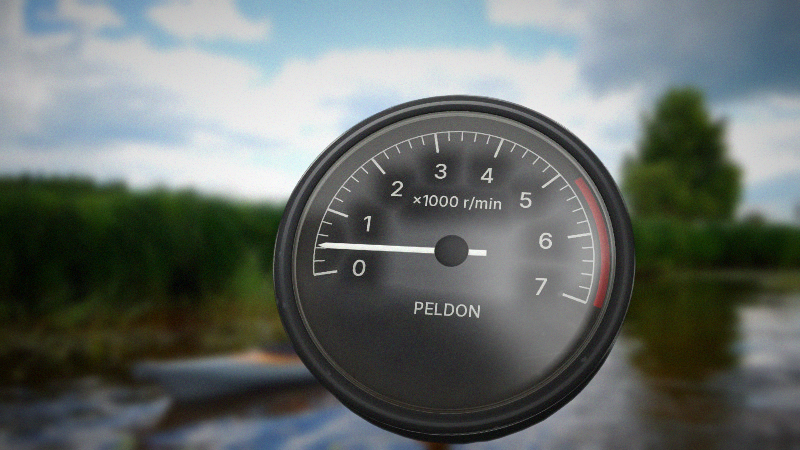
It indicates 400 rpm
